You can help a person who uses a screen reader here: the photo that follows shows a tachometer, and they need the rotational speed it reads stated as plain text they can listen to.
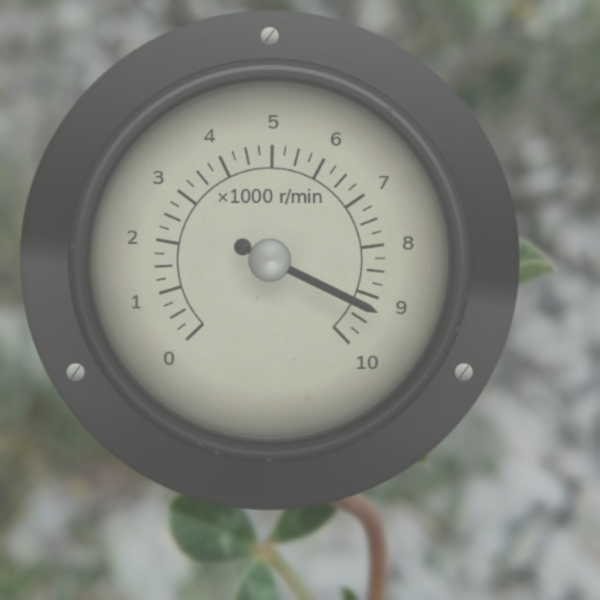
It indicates 9250 rpm
